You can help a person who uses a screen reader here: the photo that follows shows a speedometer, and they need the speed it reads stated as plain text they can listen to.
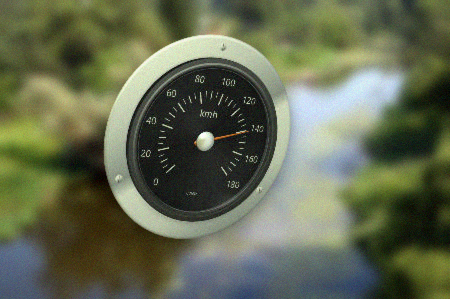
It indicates 140 km/h
